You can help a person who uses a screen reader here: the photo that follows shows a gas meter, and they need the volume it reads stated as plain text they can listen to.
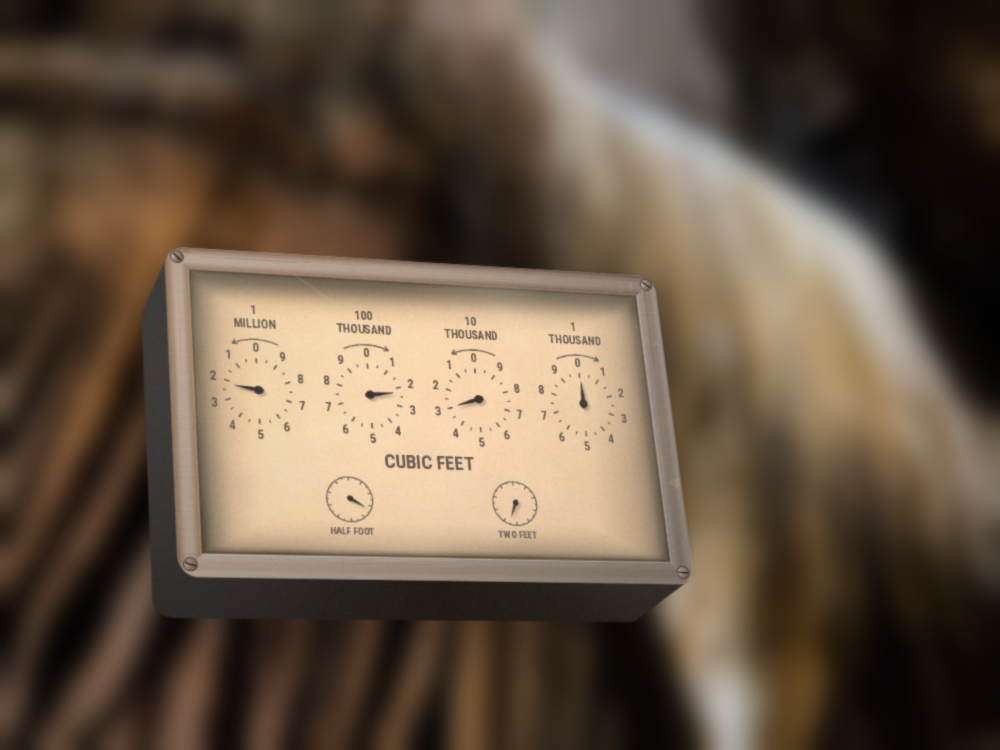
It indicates 223000 ft³
